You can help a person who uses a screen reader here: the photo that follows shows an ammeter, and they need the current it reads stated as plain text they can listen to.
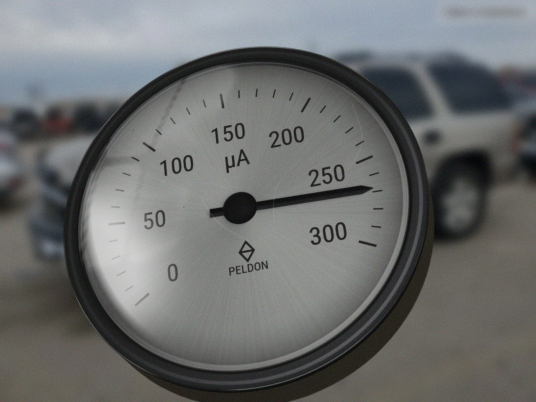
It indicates 270 µA
